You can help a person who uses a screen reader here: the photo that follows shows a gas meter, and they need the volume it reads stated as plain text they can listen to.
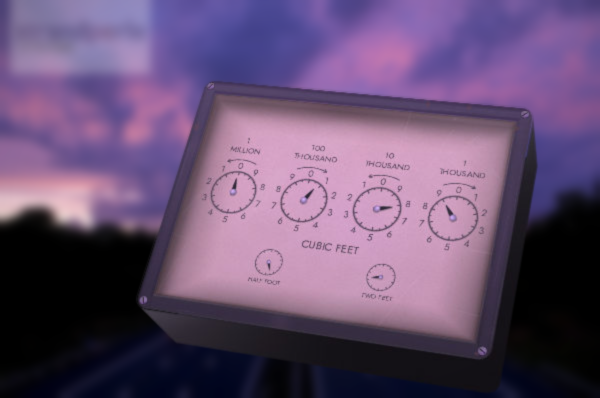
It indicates 7900 ft³
